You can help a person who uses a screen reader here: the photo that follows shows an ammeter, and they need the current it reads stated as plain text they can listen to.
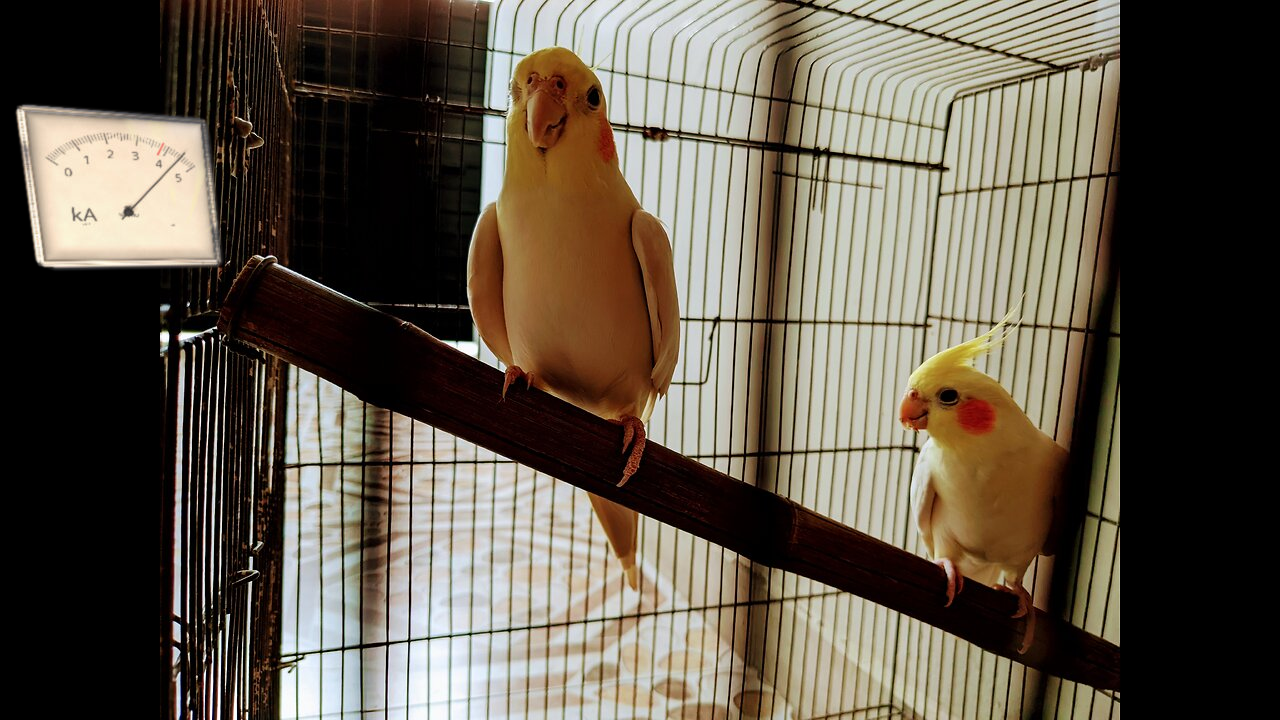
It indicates 4.5 kA
